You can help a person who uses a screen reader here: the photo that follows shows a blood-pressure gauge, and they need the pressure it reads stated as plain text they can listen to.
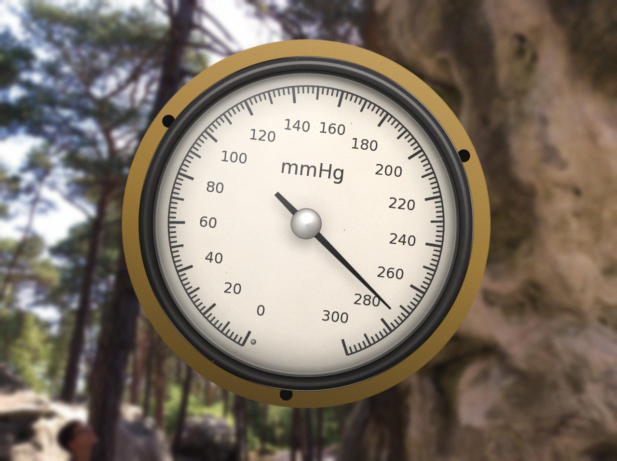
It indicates 274 mmHg
